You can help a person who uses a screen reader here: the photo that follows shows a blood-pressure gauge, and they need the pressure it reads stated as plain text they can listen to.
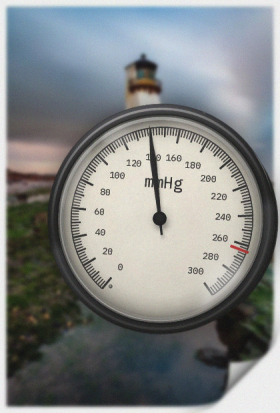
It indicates 140 mmHg
